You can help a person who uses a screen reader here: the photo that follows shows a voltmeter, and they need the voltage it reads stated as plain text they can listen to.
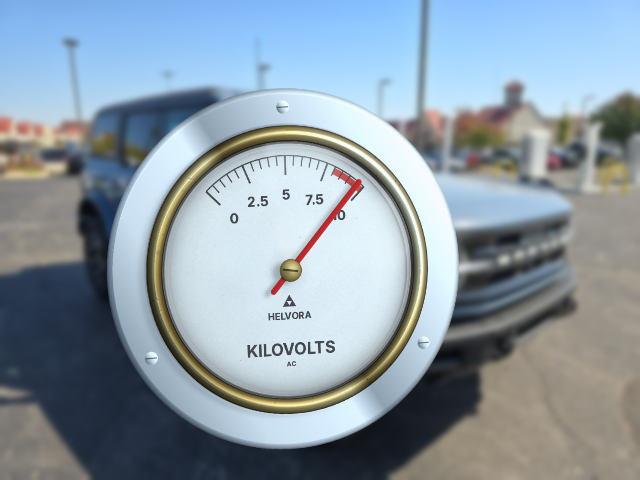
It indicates 9.5 kV
